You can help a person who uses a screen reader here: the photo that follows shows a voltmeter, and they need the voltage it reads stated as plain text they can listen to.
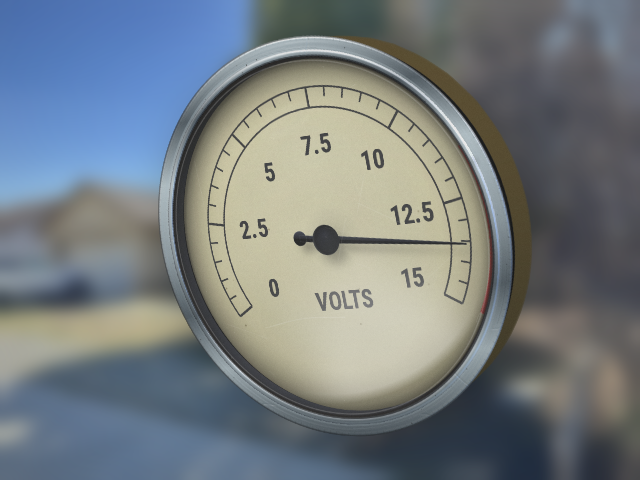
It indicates 13.5 V
